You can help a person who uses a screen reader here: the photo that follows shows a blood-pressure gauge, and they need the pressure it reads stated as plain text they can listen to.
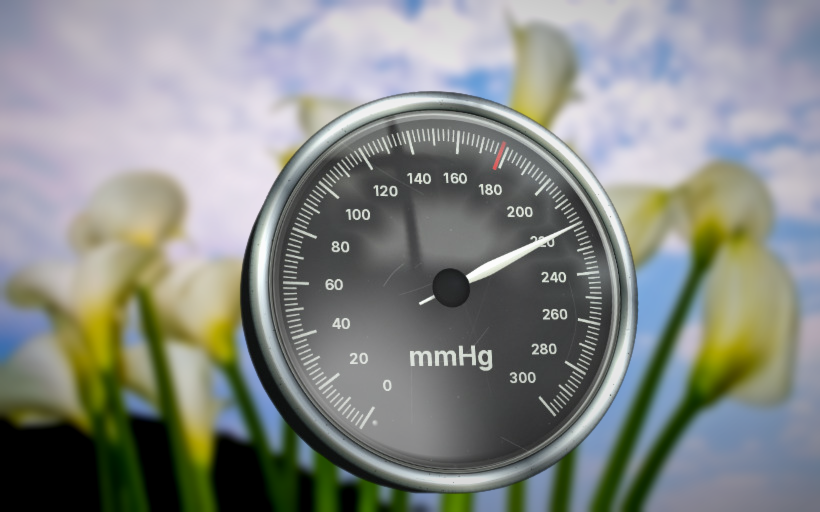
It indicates 220 mmHg
